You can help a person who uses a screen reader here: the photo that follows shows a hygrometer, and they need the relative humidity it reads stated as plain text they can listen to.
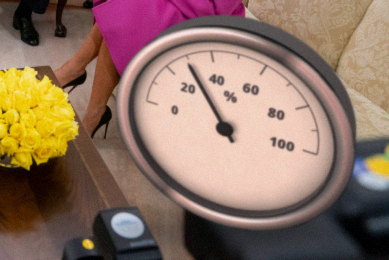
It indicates 30 %
